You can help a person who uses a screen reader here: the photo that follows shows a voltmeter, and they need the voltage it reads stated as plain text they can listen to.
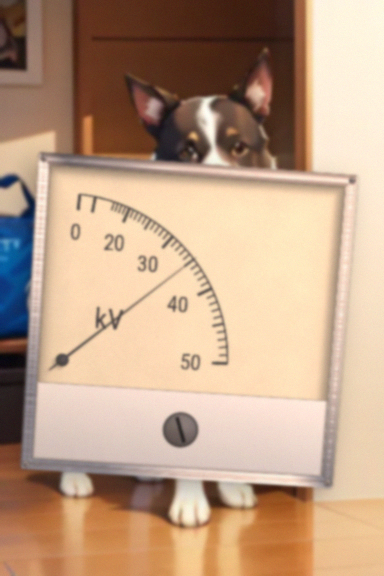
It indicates 35 kV
